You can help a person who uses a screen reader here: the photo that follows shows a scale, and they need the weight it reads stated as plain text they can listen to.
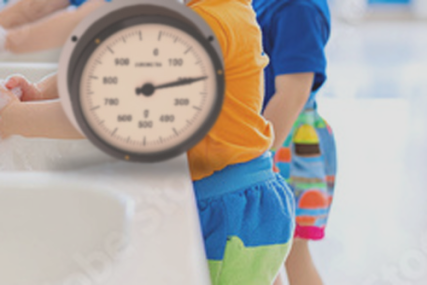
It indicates 200 g
